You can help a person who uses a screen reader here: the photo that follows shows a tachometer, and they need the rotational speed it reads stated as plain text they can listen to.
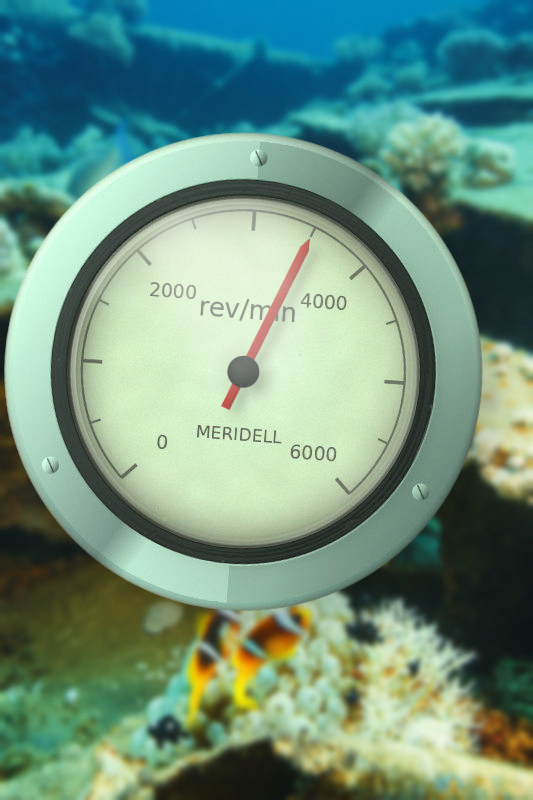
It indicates 3500 rpm
